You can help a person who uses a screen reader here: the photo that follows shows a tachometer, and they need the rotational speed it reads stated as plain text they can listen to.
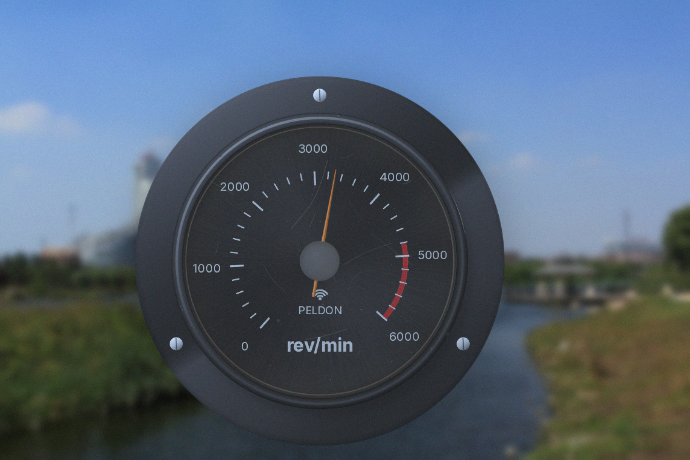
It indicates 3300 rpm
